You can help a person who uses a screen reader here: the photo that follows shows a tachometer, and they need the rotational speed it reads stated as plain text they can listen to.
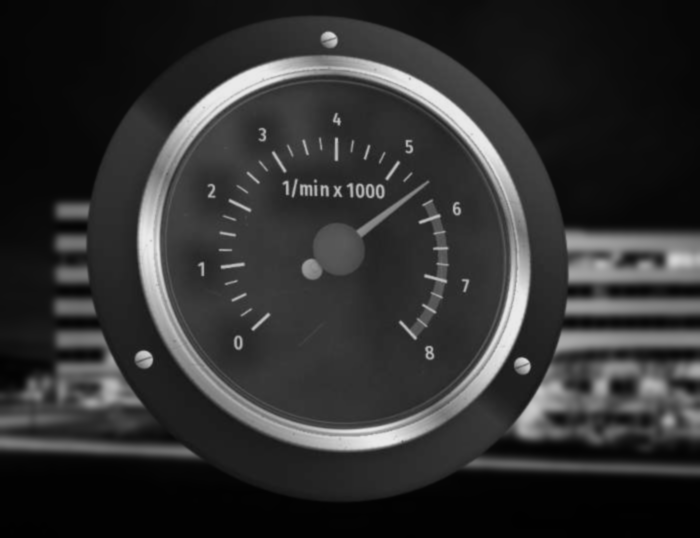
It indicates 5500 rpm
